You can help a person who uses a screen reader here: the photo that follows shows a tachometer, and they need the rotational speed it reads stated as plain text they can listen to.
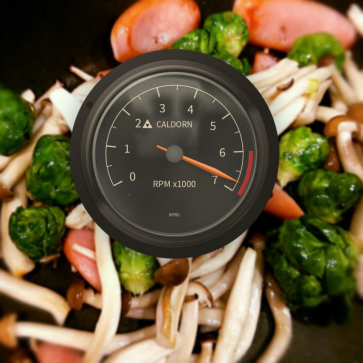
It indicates 6750 rpm
